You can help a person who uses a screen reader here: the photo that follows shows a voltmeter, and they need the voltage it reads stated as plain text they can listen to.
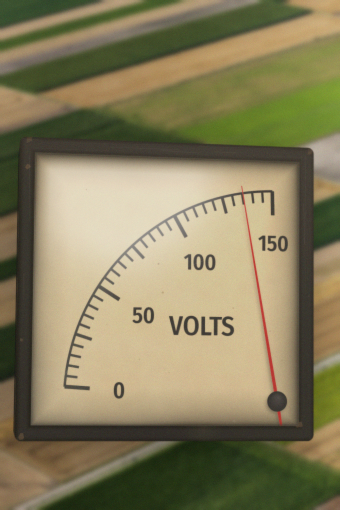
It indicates 135 V
